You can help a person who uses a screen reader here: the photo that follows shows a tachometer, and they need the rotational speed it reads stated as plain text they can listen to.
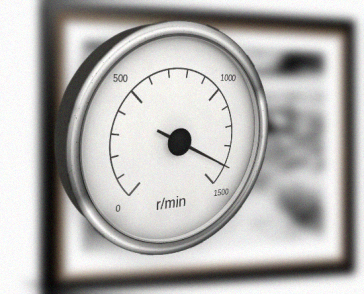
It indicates 1400 rpm
